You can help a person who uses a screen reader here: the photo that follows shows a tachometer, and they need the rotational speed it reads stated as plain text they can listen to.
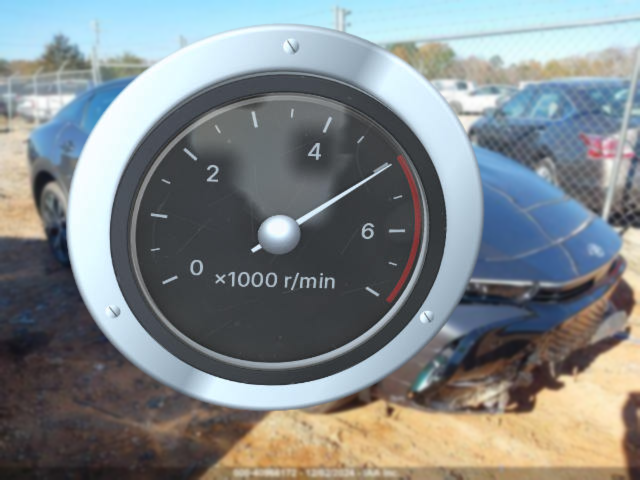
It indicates 5000 rpm
